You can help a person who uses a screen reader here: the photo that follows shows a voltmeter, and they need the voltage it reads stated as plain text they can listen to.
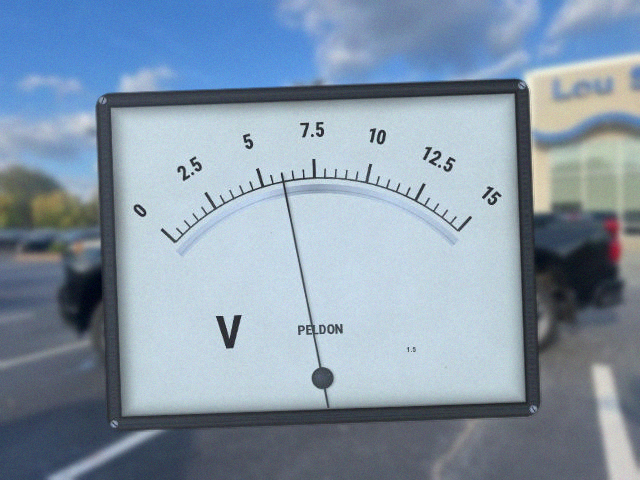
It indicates 6 V
